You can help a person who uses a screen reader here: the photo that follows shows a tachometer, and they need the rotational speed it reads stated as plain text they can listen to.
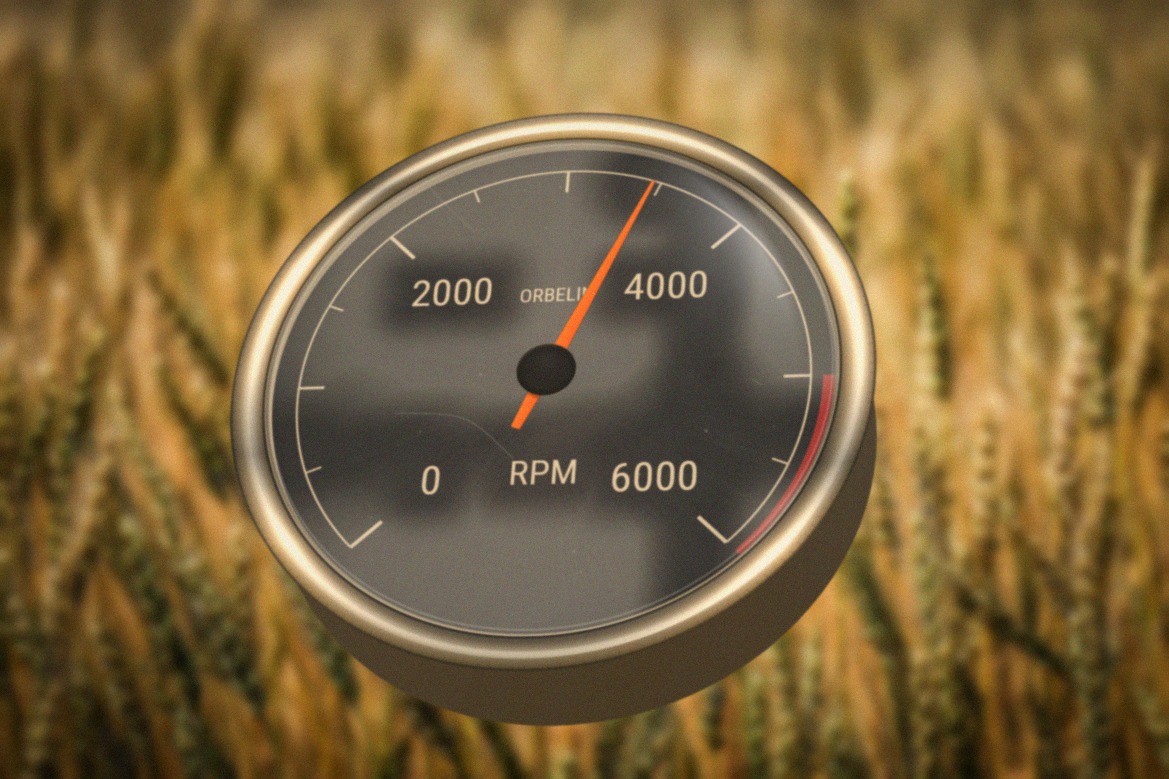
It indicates 3500 rpm
